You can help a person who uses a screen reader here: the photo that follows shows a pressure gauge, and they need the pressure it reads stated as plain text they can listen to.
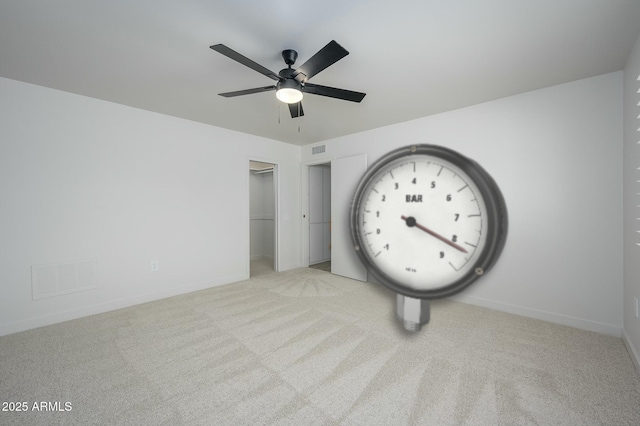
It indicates 8.25 bar
